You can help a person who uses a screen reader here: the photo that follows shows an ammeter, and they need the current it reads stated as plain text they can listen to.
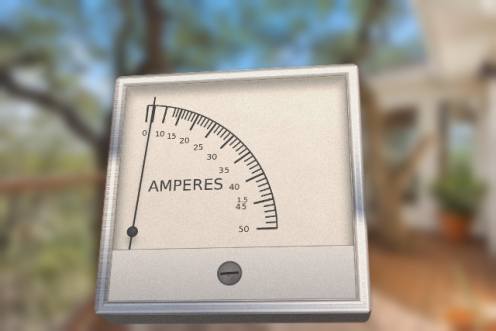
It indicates 5 A
